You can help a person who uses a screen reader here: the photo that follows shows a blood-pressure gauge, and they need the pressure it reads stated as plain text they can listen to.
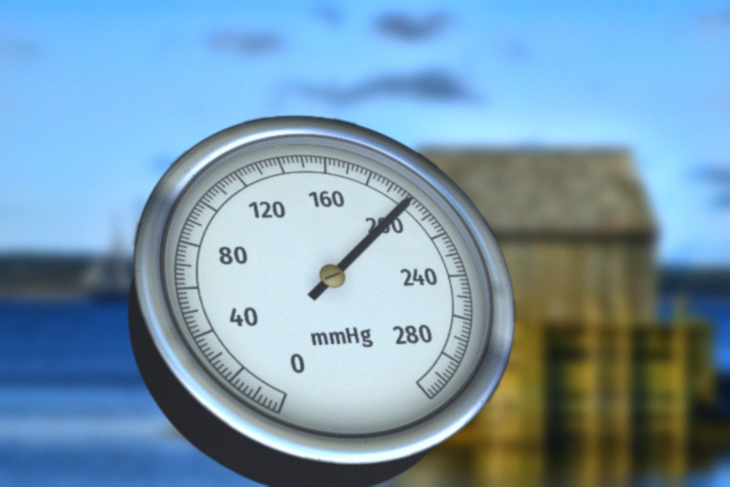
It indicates 200 mmHg
